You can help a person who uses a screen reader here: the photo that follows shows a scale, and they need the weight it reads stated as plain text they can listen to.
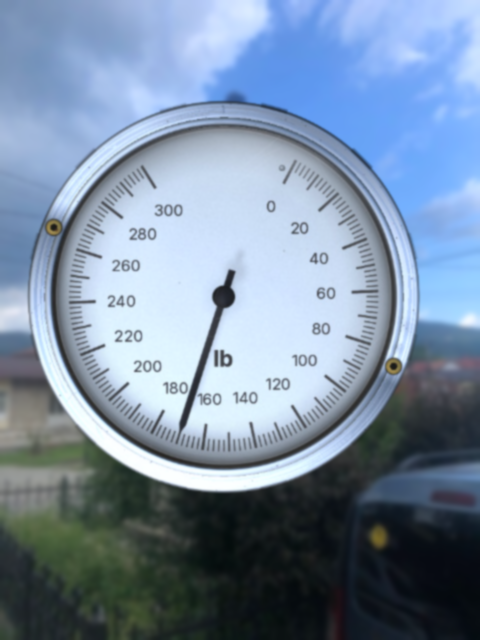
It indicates 170 lb
